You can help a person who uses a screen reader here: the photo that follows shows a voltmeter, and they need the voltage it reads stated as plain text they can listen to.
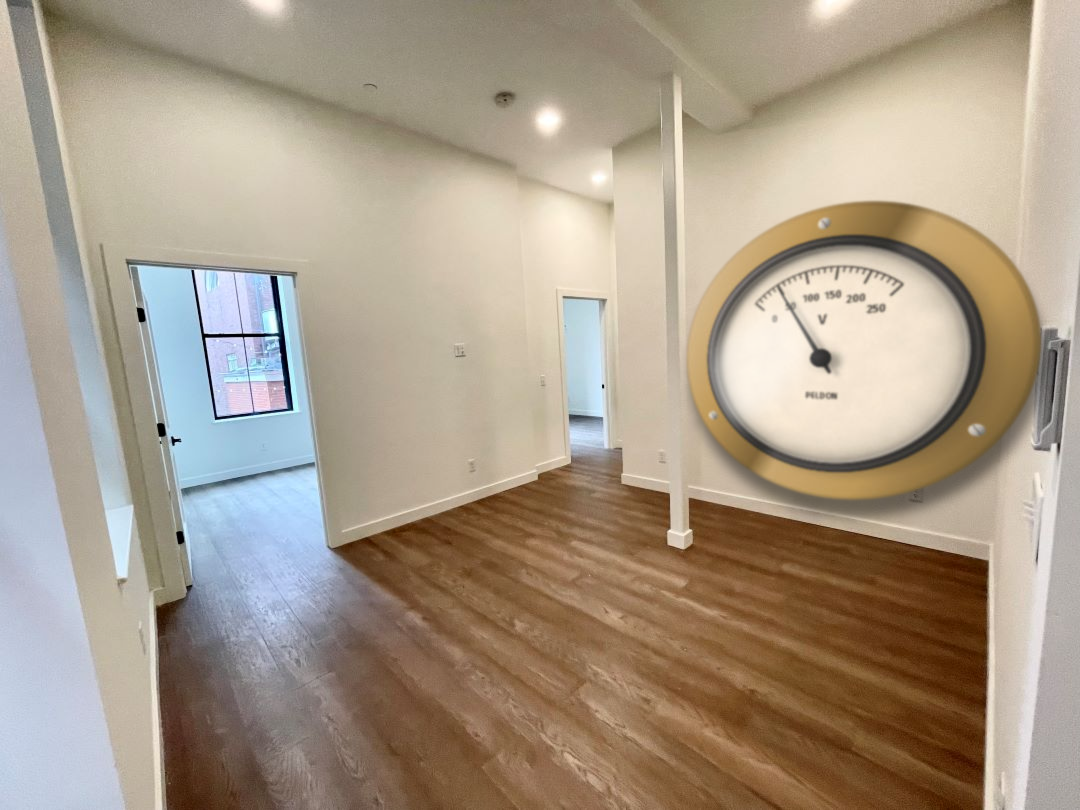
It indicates 50 V
